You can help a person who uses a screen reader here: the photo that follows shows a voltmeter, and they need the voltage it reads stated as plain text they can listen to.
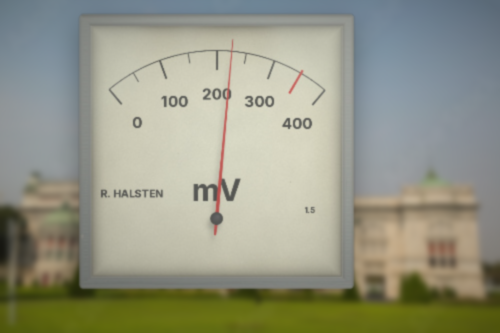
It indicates 225 mV
